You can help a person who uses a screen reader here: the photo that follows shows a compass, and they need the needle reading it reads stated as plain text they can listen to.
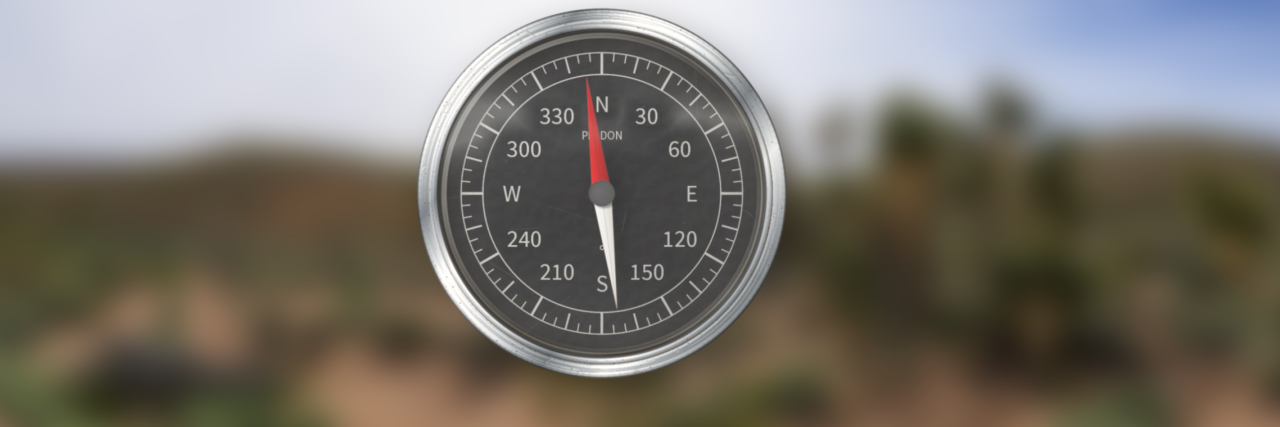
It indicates 352.5 °
